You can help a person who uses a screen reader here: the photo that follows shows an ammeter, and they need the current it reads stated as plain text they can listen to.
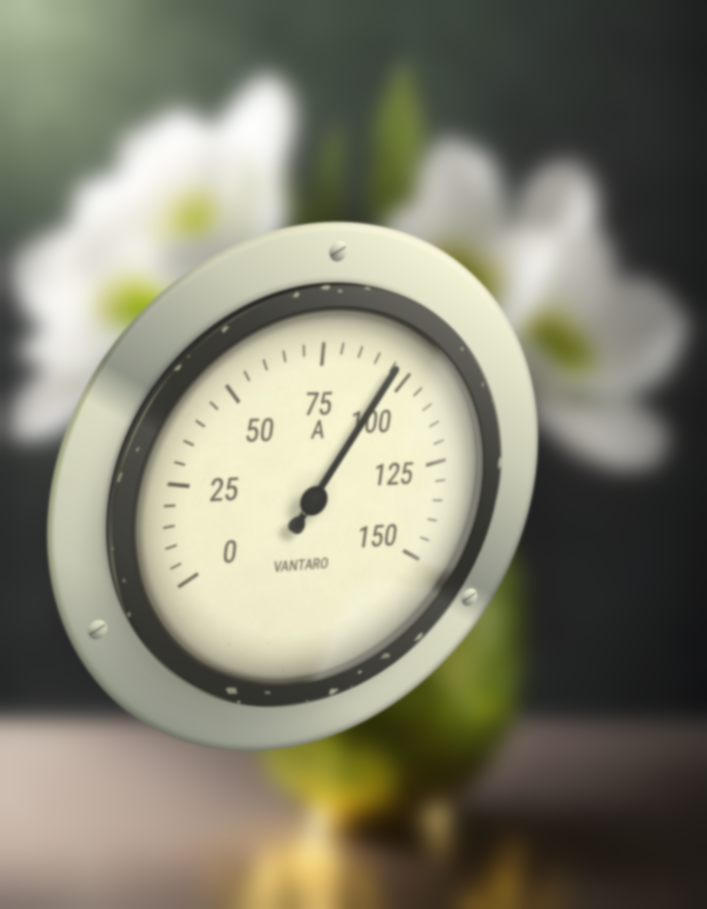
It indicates 95 A
